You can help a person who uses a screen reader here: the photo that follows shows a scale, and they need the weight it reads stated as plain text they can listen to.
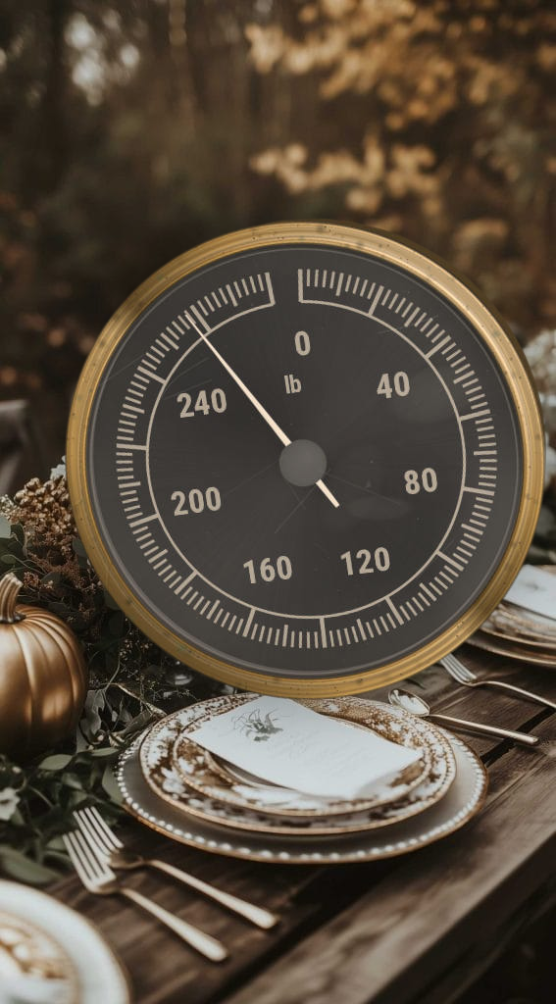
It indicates 258 lb
